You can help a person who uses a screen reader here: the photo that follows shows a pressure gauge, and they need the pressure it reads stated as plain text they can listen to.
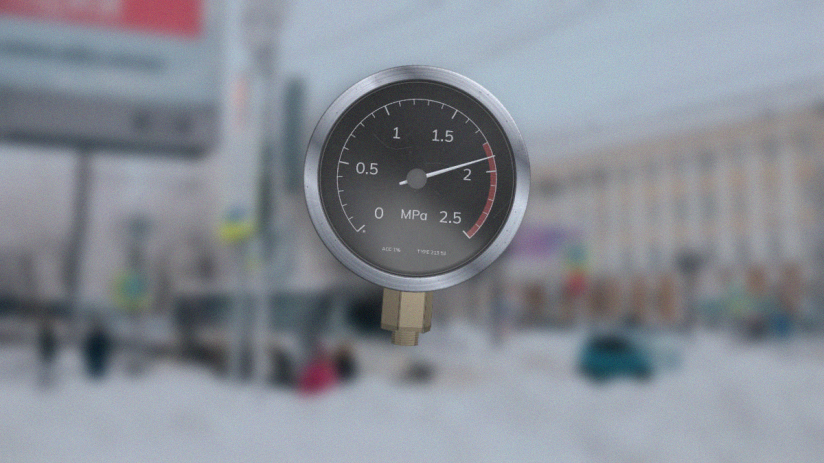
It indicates 1.9 MPa
